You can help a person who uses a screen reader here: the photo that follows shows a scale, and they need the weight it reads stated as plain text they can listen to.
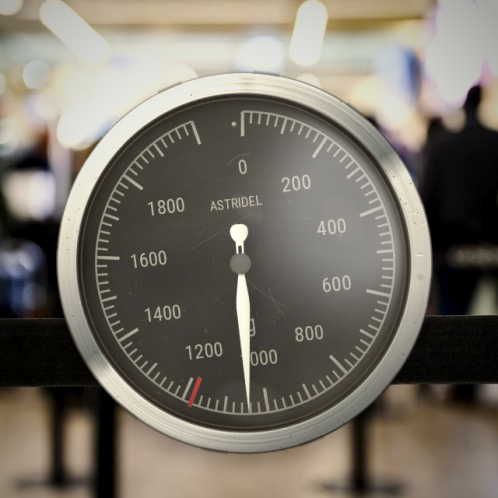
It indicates 1040 g
